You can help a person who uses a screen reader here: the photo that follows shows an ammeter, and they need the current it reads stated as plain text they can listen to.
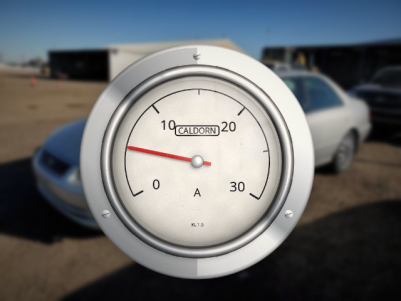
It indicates 5 A
